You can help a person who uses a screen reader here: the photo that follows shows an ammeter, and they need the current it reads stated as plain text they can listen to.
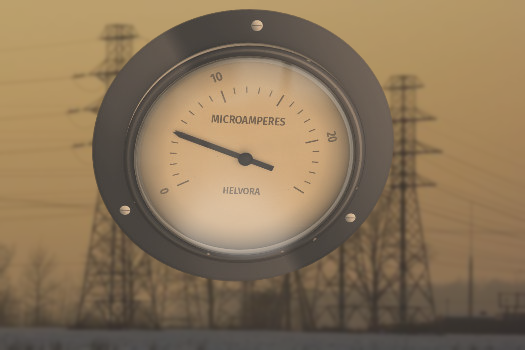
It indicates 5 µA
